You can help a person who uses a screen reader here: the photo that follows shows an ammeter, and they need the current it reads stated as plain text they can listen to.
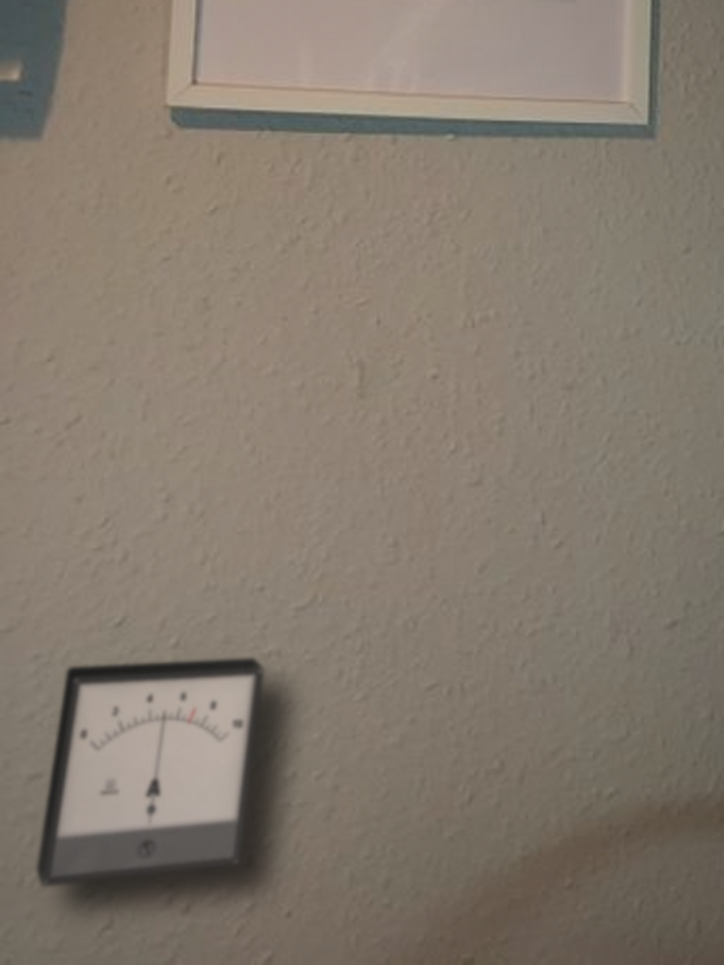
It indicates 5 A
